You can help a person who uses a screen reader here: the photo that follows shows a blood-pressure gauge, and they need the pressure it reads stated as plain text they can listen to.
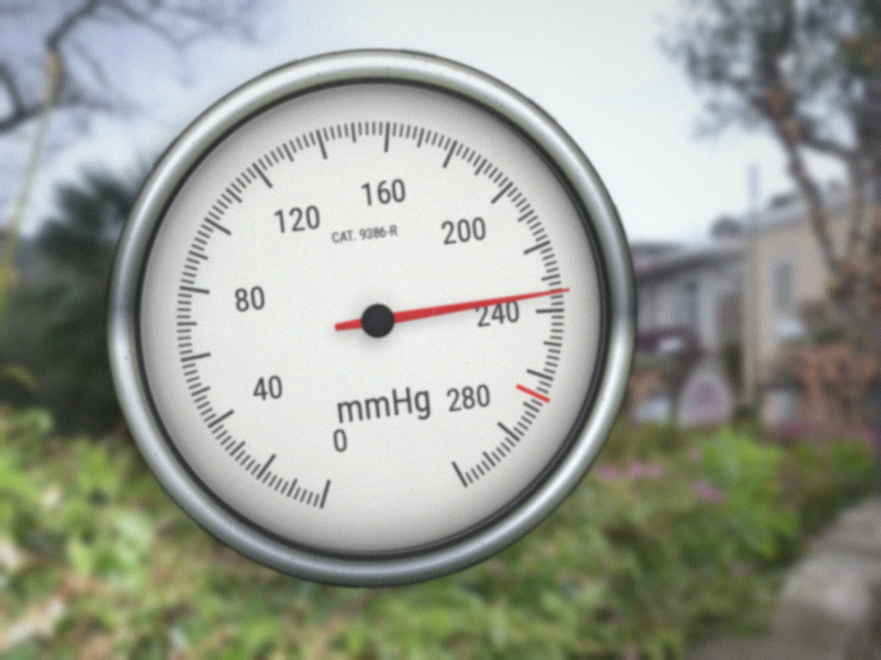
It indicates 234 mmHg
